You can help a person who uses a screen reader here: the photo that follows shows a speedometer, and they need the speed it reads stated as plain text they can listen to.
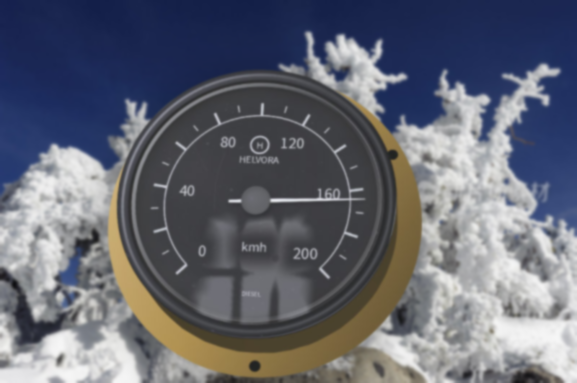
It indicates 165 km/h
